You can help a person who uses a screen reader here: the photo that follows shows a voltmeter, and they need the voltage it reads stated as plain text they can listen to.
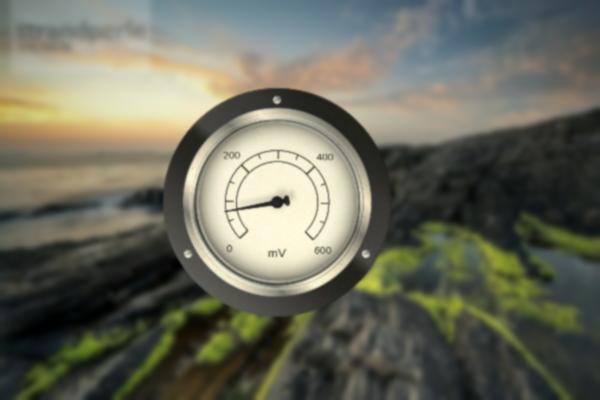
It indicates 75 mV
